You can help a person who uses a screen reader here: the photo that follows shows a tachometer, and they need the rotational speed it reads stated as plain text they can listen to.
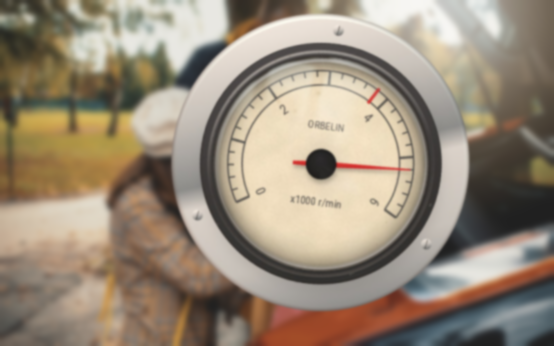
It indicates 5200 rpm
